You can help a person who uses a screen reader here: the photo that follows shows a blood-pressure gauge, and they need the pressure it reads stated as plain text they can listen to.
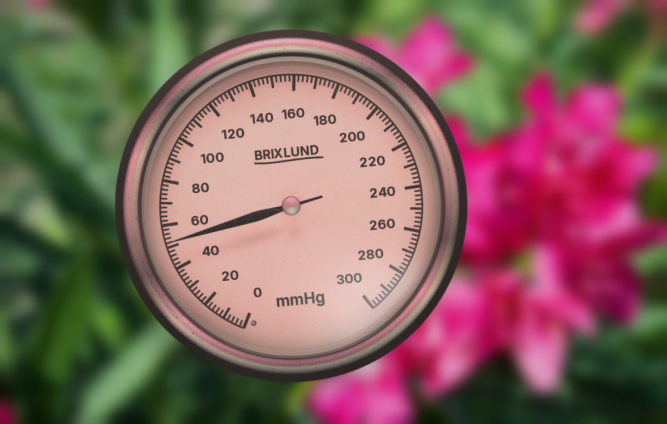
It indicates 52 mmHg
